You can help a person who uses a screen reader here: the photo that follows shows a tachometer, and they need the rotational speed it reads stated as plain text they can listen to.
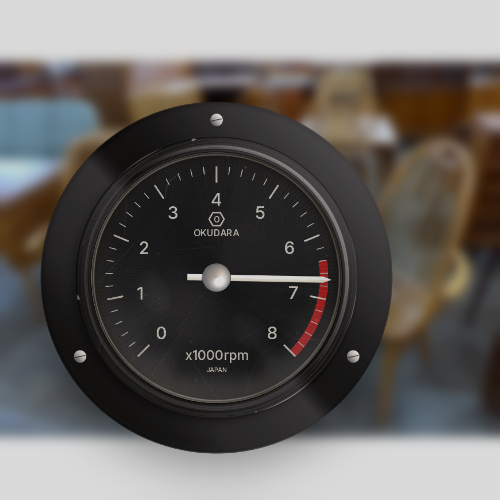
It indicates 6700 rpm
